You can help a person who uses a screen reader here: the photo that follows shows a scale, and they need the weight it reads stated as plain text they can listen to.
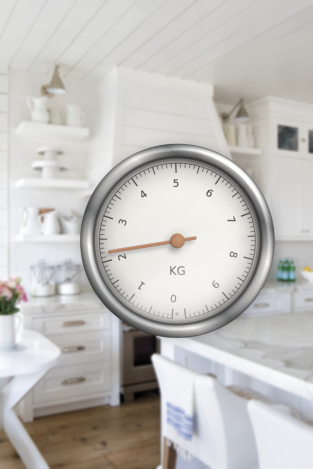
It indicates 2.2 kg
